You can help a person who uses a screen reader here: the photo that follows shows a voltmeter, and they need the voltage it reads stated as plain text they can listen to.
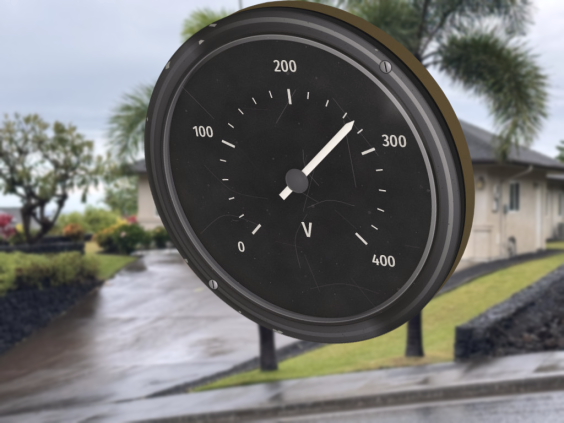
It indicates 270 V
